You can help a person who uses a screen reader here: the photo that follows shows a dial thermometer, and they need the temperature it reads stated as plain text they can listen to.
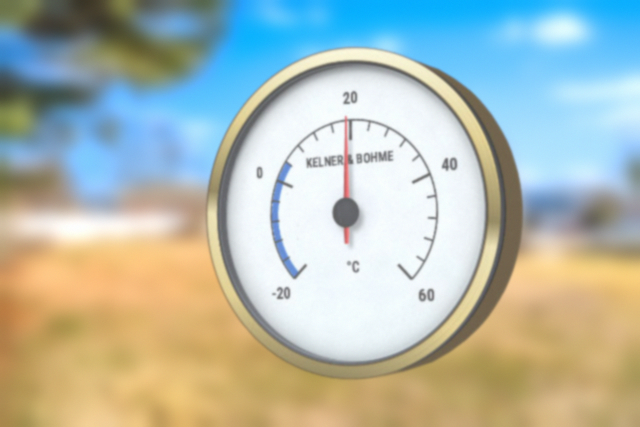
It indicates 20 °C
